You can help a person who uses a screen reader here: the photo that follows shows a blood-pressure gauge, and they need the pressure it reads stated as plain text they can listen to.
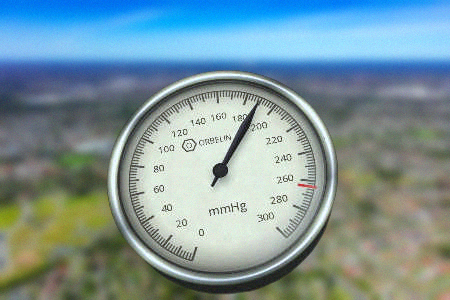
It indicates 190 mmHg
